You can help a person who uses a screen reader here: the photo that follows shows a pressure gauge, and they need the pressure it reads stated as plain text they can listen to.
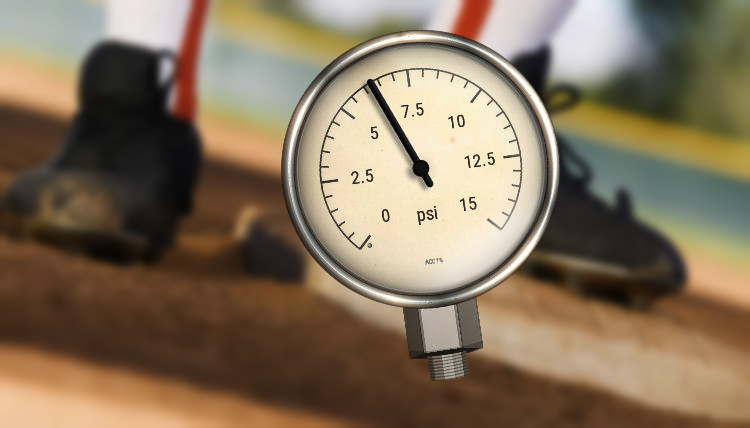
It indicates 6.25 psi
